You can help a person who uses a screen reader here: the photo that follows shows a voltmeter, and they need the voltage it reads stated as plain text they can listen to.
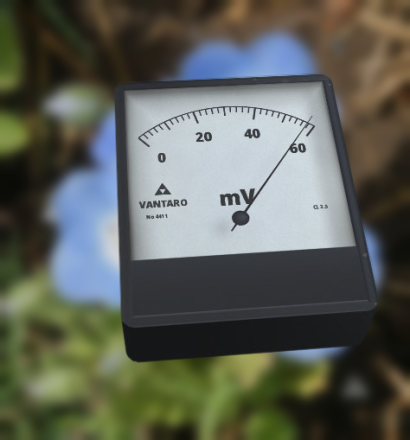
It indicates 58 mV
